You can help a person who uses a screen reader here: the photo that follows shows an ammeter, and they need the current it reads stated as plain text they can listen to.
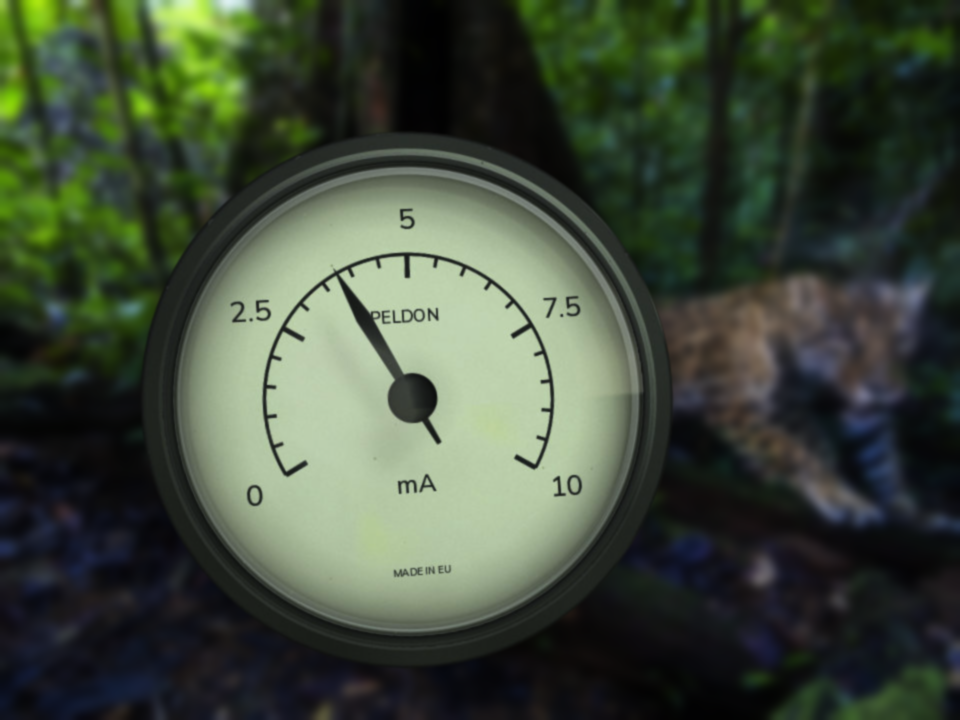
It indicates 3.75 mA
